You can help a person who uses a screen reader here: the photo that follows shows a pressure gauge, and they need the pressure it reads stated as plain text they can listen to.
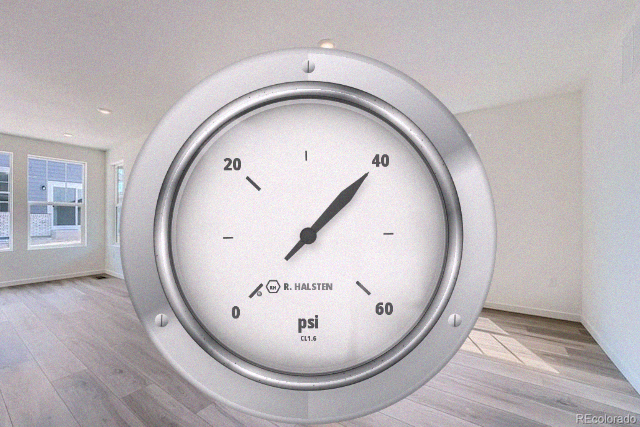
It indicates 40 psi
